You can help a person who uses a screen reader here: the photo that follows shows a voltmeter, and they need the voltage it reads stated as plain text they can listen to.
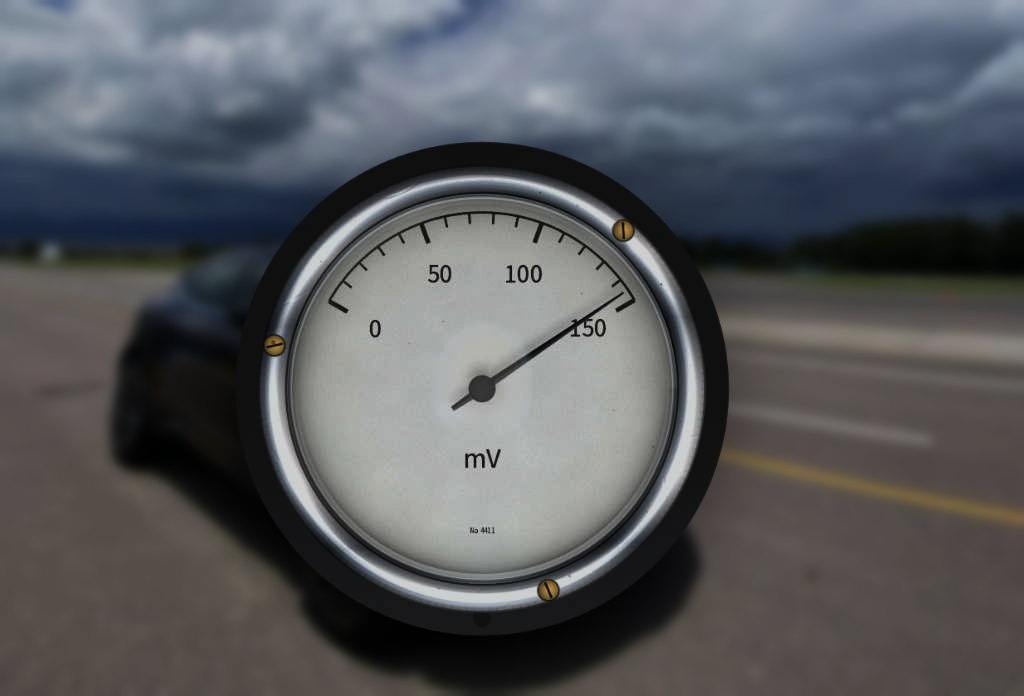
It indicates 145 mV
